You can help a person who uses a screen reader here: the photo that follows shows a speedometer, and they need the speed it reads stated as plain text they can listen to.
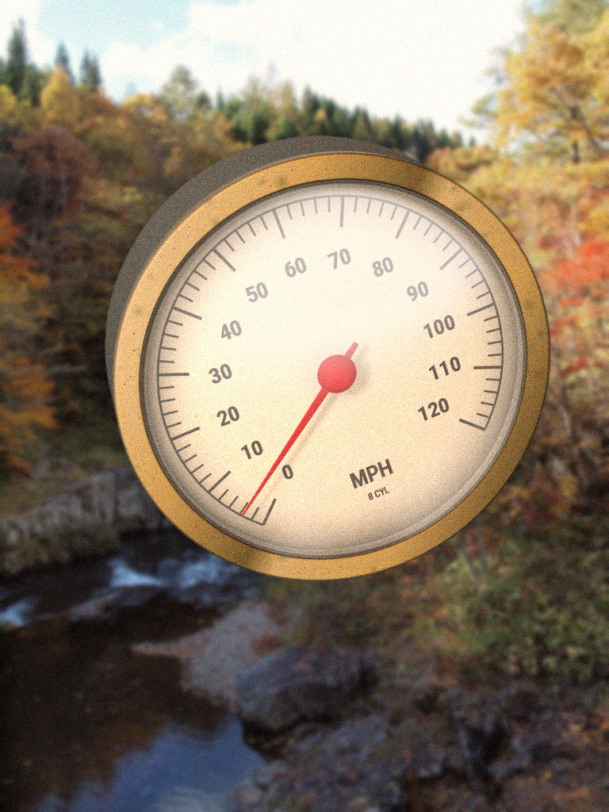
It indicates 4 mph
